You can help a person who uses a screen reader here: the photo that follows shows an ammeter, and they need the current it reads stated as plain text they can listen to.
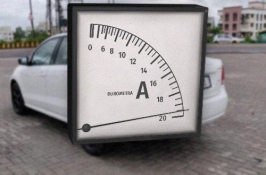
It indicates 19.5 A
